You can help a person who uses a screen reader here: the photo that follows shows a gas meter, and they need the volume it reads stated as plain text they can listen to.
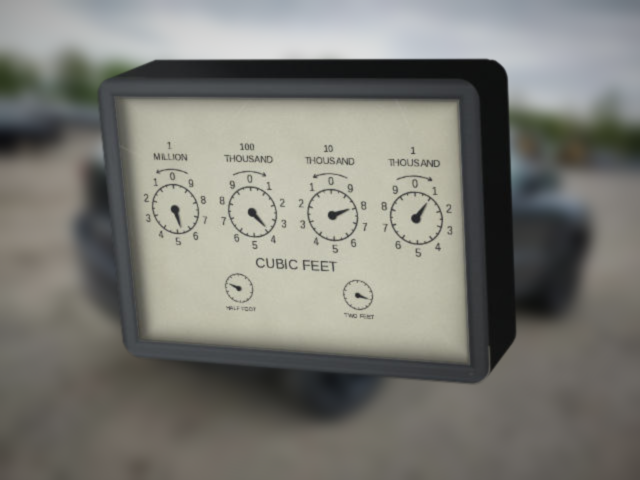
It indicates 538100 ft³
